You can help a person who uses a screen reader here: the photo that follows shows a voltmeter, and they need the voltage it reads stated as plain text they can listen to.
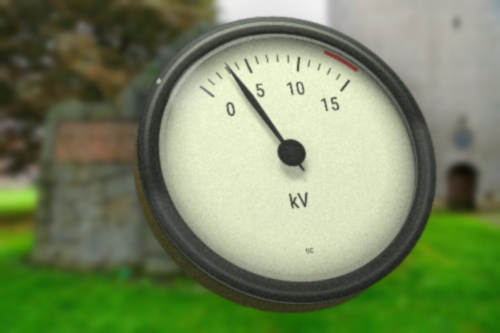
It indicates 3 kV
